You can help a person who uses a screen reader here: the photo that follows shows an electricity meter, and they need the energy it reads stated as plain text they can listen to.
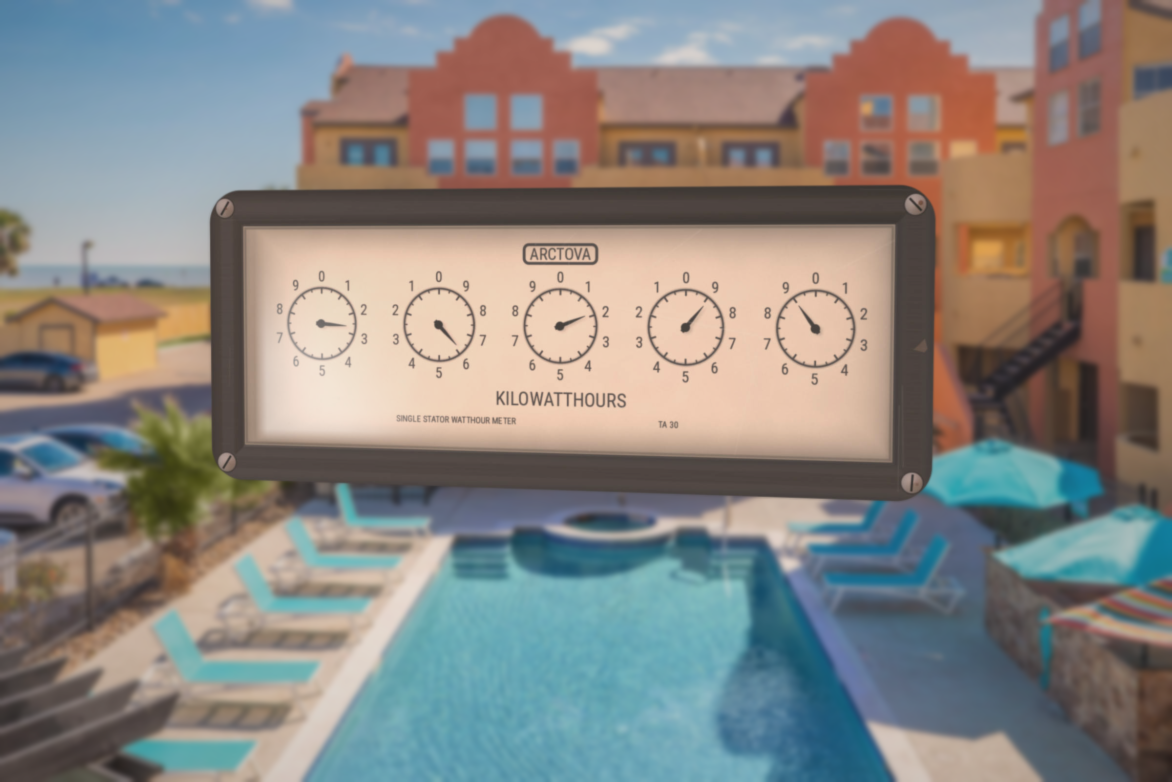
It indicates 26189 kWh
